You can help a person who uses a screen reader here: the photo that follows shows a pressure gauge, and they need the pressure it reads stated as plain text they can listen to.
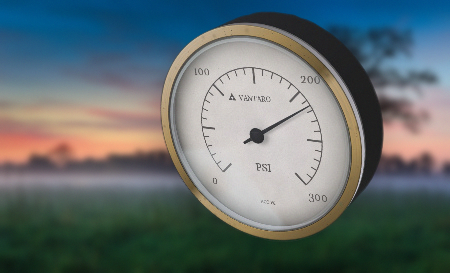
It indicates 215 psi
